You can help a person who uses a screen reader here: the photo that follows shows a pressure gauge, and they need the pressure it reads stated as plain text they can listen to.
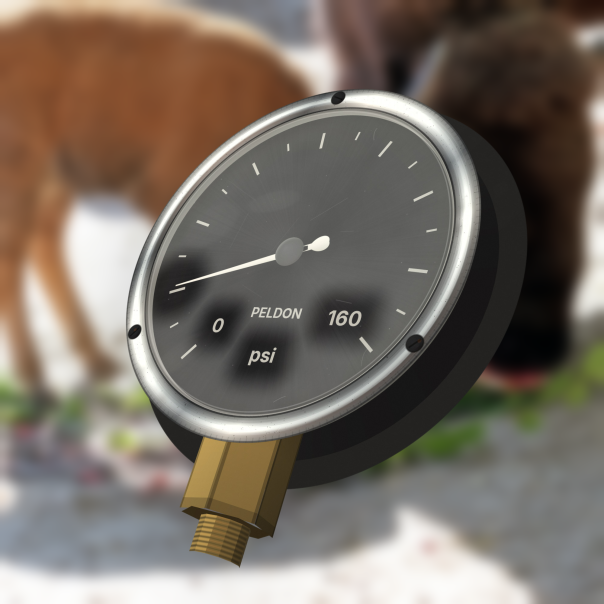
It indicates 20 psi
